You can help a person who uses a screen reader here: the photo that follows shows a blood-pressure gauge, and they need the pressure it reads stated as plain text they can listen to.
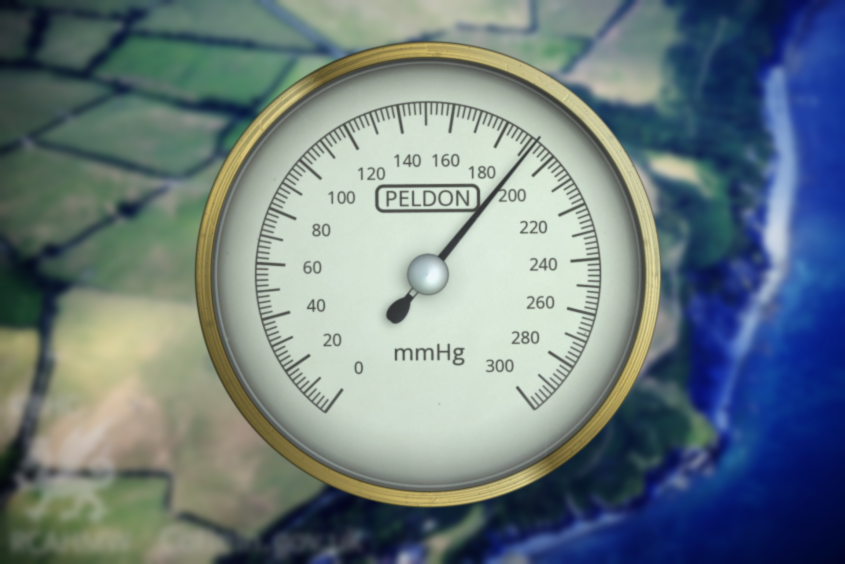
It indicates 192 mmHg
